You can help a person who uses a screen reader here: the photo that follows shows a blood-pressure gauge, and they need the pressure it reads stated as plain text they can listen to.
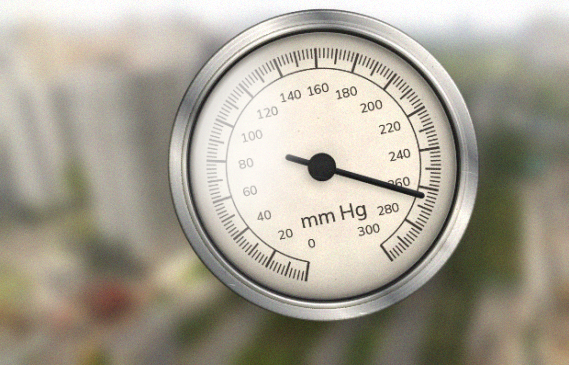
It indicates 264 mmHg
